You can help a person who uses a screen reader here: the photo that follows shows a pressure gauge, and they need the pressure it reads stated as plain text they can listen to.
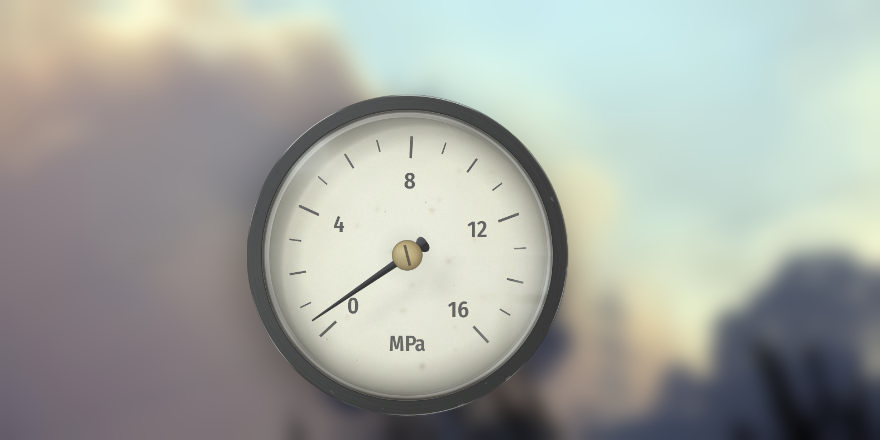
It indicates 0.5 MPa
